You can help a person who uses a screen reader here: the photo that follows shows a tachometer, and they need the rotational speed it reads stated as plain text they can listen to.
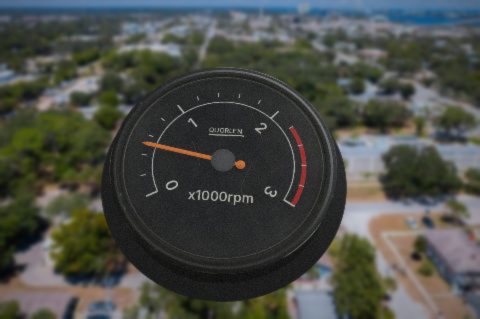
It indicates 500 rpm
